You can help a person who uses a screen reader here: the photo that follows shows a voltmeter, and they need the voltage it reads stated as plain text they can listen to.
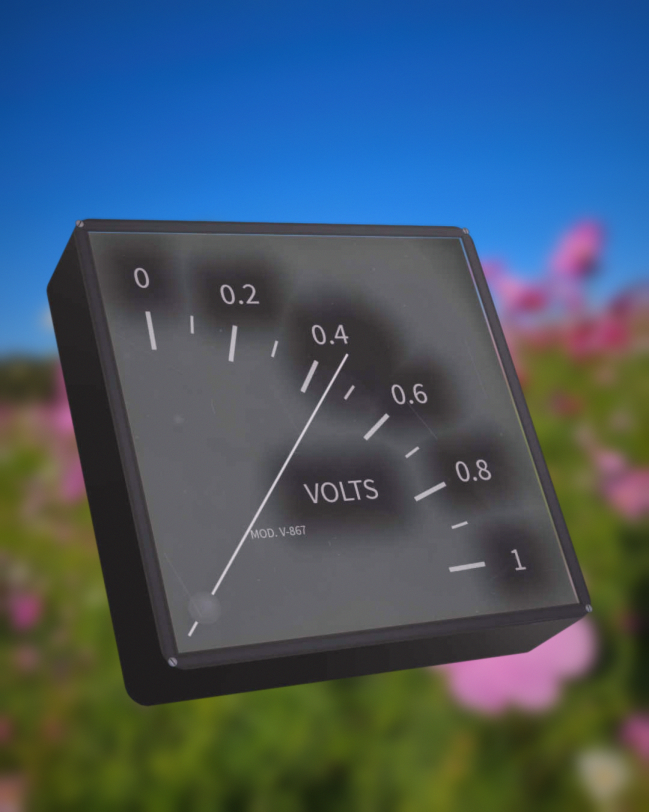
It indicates 0.45 V
